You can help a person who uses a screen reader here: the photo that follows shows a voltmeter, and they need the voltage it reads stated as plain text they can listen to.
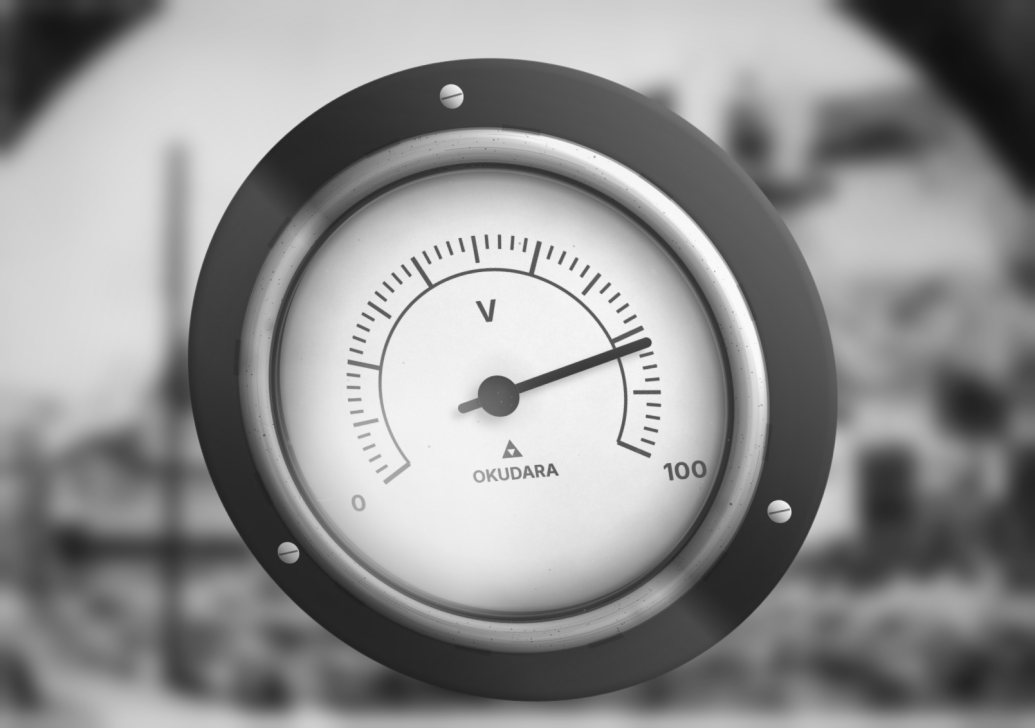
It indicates 82 V
